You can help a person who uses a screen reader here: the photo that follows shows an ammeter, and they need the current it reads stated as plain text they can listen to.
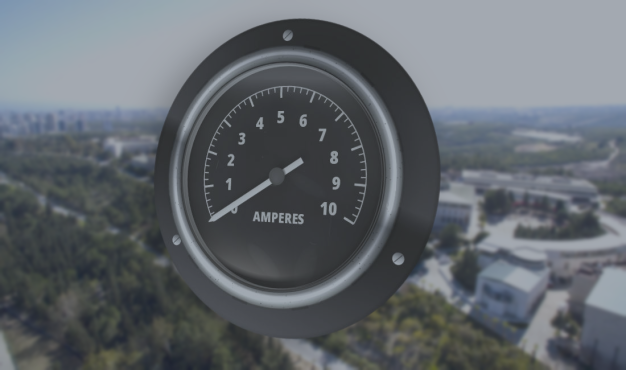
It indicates 0 A
